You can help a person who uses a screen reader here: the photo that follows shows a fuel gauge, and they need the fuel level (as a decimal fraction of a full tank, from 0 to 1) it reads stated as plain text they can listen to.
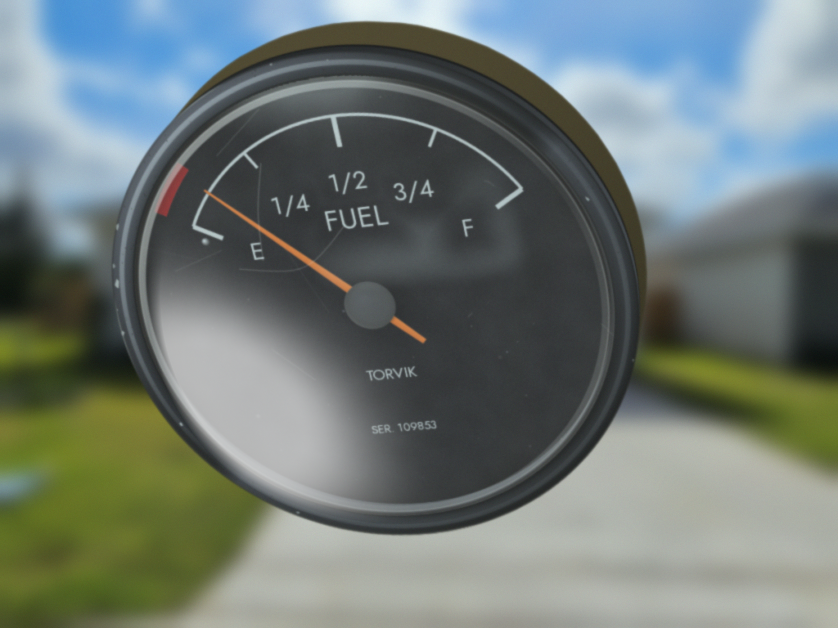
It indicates 0.125
